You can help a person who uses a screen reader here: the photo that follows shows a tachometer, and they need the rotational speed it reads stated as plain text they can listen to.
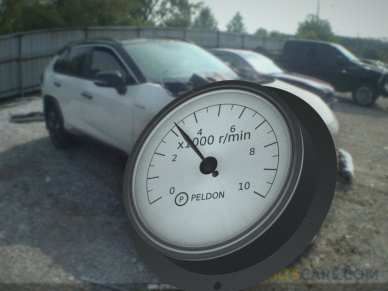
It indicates 3250 rpm
